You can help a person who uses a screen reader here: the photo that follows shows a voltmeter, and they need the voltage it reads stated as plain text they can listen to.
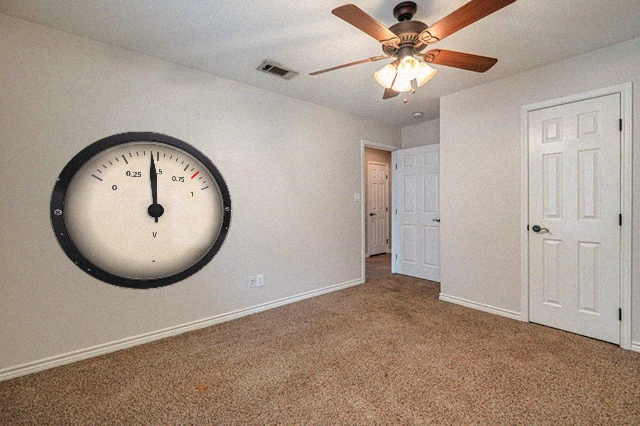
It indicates 0.45 V
